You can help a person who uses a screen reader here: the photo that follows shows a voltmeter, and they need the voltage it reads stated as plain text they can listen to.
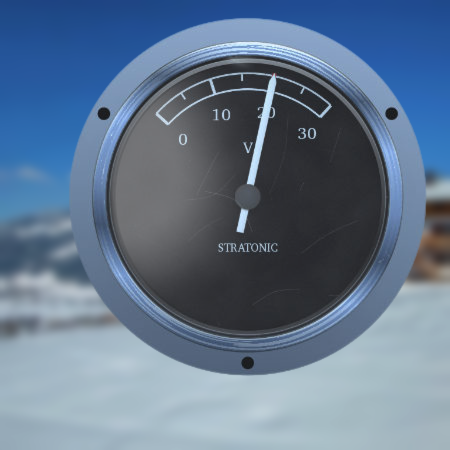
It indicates 20 V
